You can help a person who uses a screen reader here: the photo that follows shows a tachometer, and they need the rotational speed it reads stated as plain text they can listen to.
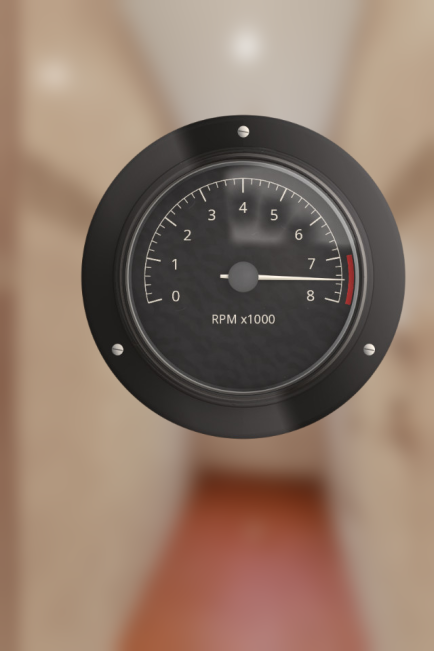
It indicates 7500 rpm
